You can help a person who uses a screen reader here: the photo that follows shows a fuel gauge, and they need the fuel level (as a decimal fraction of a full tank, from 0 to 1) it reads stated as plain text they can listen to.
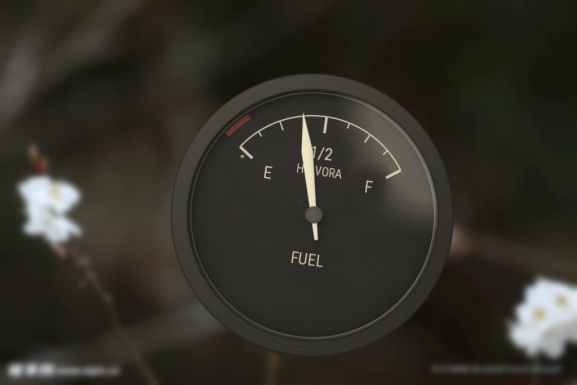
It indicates 0.375
